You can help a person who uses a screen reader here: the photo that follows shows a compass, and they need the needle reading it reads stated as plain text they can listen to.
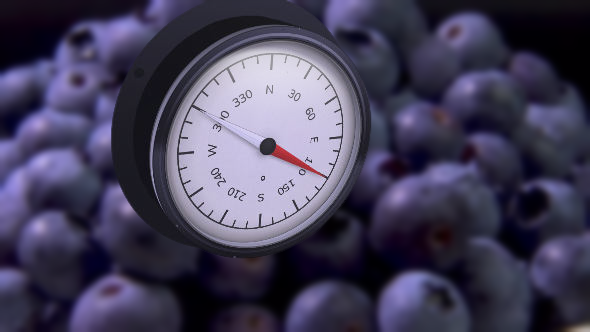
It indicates 120 °
